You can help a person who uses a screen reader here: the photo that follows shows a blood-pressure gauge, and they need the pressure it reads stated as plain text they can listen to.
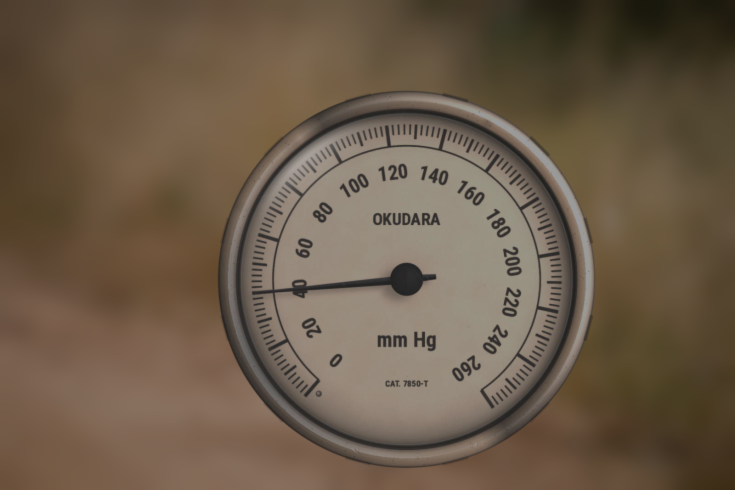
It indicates 40 mmHg
